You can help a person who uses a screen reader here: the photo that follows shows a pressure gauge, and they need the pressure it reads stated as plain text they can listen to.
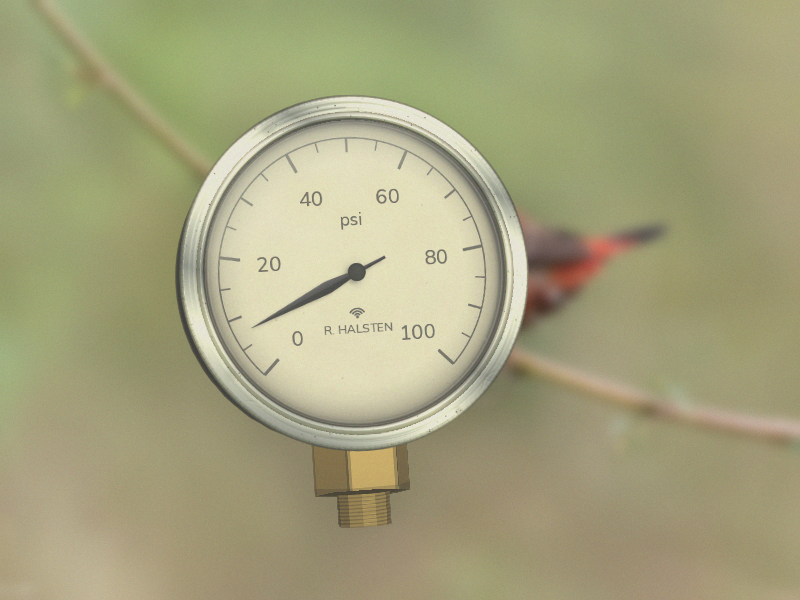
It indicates 7.5 psi
